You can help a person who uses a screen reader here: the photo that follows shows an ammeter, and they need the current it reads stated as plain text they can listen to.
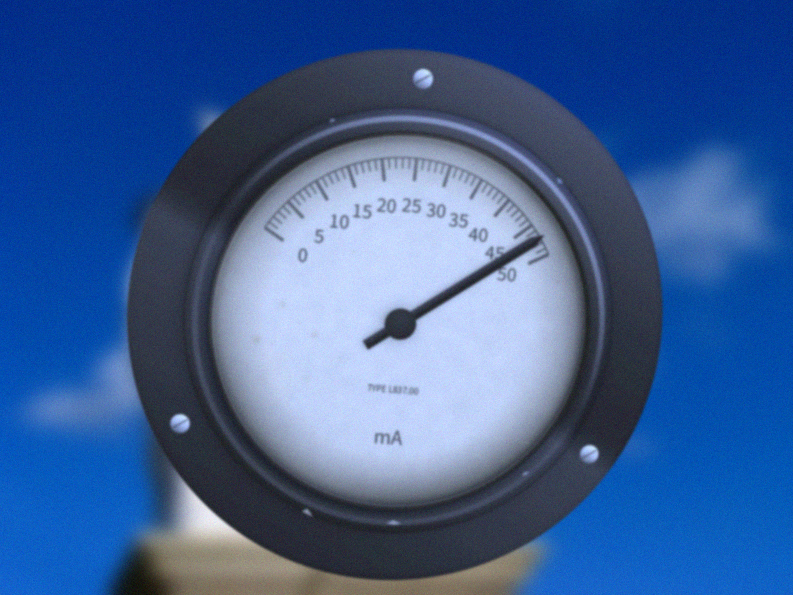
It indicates 47 mA
